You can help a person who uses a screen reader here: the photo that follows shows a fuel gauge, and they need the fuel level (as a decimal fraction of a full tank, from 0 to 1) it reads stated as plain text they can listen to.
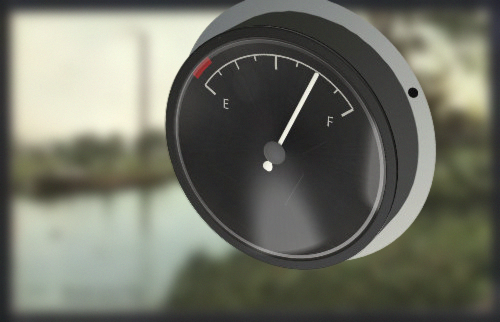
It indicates 0.75
